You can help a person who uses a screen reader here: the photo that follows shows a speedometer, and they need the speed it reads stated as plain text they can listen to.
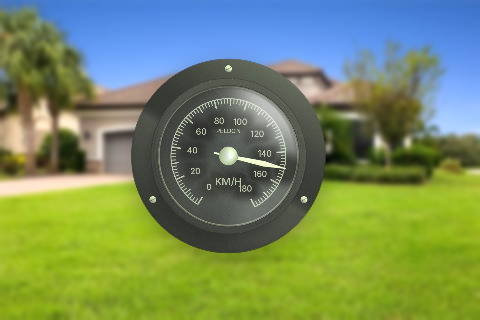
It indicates 150 km/h
